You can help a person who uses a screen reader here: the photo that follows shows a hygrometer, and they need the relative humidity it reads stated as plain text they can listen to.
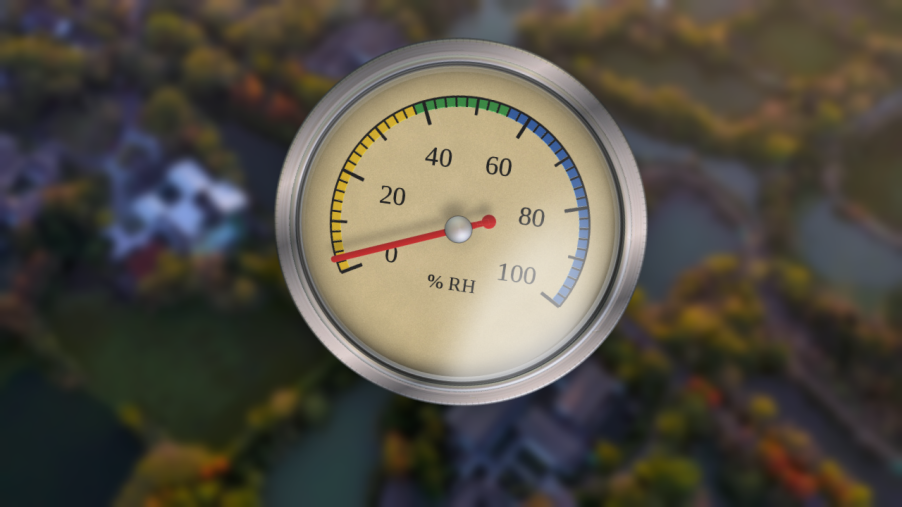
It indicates 3 %
